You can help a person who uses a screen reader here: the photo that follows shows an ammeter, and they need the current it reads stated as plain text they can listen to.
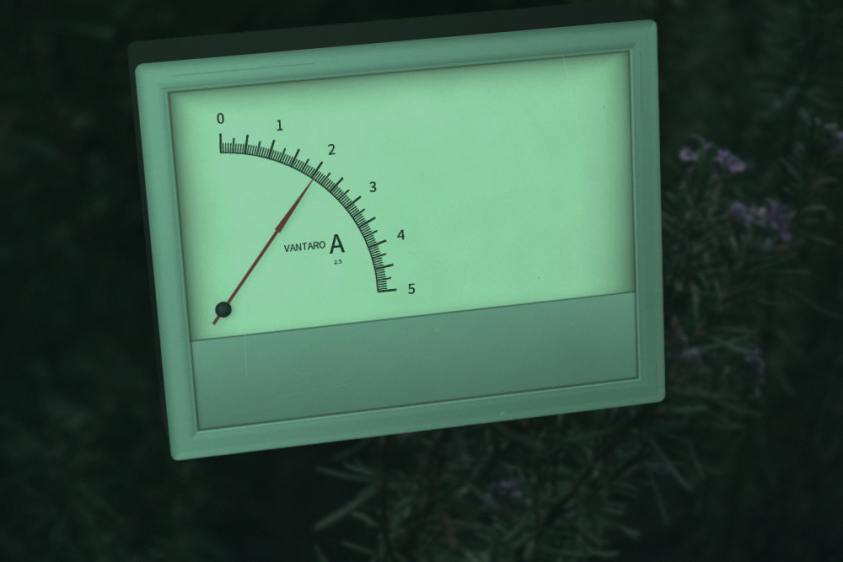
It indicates 2 A
